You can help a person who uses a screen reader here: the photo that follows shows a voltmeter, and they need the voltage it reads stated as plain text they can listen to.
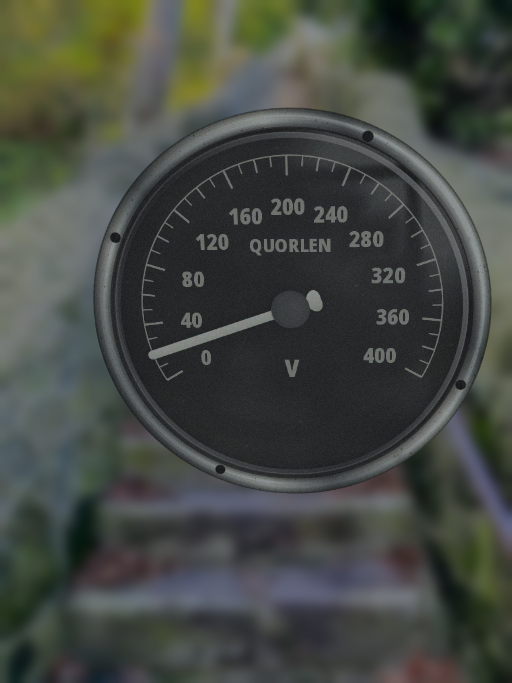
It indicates 20 V
